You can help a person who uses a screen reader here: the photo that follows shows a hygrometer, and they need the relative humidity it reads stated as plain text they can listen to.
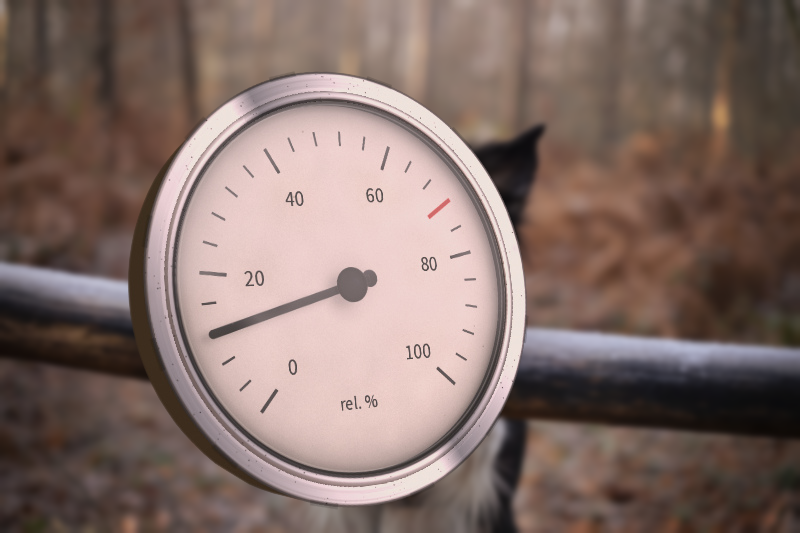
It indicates 12 %
